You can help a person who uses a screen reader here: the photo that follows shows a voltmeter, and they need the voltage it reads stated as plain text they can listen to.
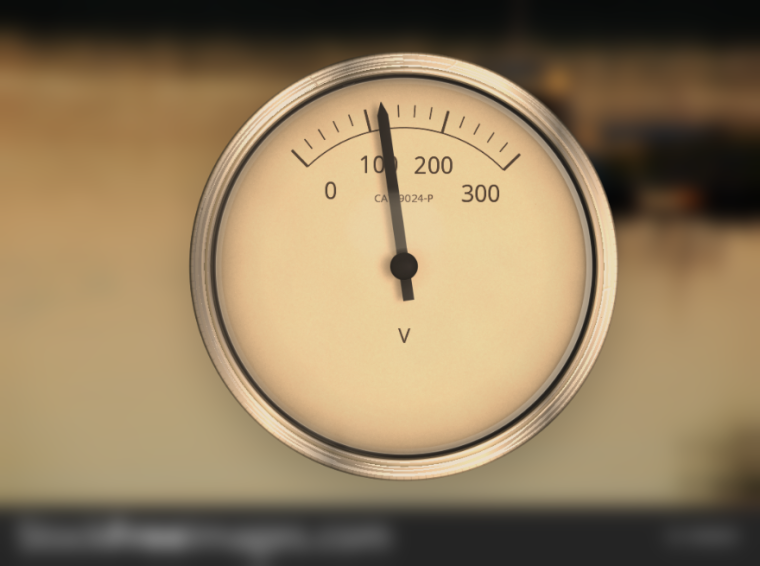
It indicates 120 V
